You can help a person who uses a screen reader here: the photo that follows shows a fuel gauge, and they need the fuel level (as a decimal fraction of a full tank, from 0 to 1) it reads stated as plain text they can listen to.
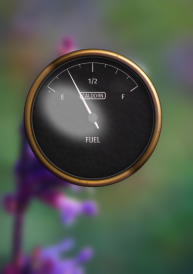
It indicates 0.25
